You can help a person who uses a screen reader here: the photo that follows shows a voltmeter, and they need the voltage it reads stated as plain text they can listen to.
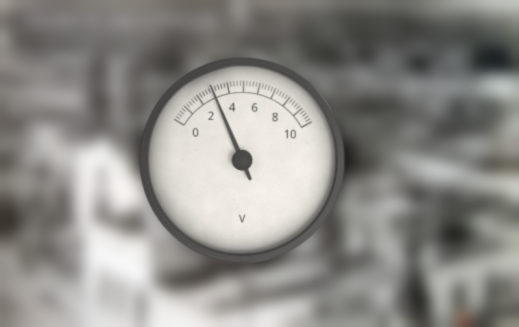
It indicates 3 V
